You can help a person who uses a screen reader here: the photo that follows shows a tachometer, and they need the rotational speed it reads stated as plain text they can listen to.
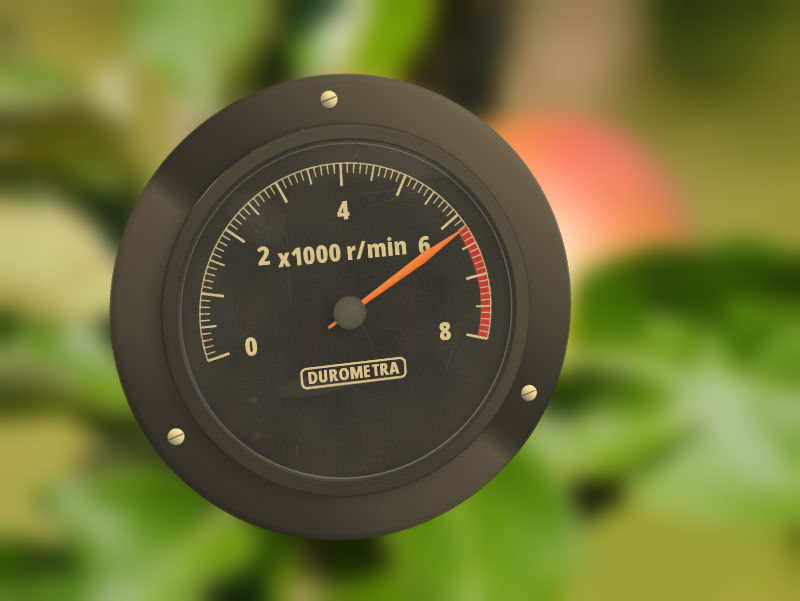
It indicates 6200 rpm
